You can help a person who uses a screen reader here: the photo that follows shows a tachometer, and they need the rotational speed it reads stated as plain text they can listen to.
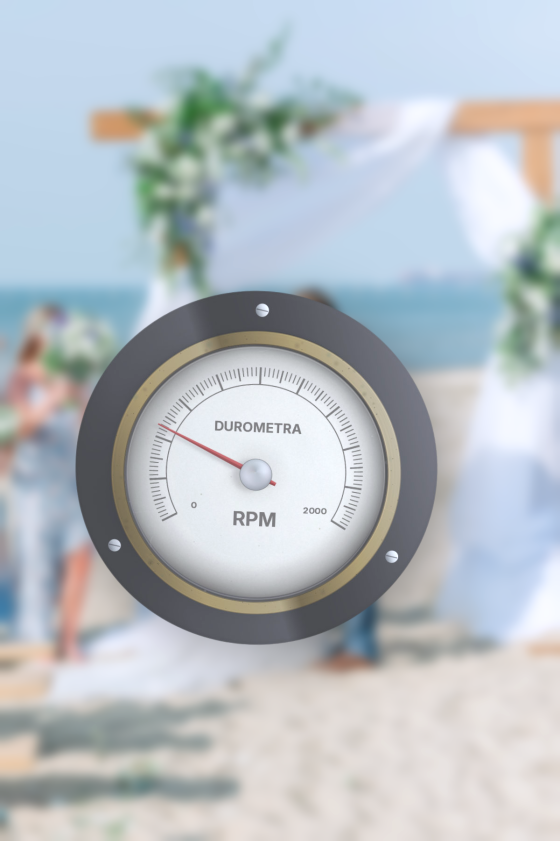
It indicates 460 rpm
